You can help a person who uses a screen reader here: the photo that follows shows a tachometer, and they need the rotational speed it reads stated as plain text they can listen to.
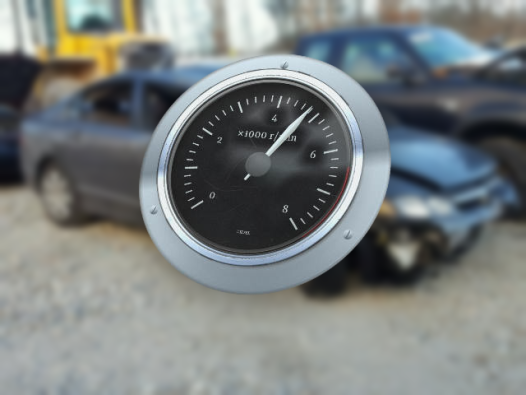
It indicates 4800 rpm
